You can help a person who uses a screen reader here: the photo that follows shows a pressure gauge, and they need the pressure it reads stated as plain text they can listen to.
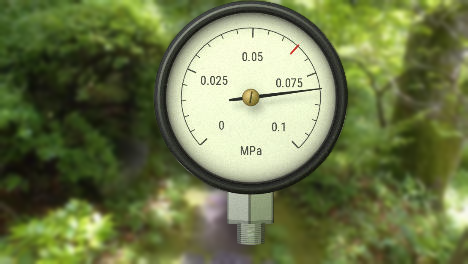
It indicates 0.08 MPa
